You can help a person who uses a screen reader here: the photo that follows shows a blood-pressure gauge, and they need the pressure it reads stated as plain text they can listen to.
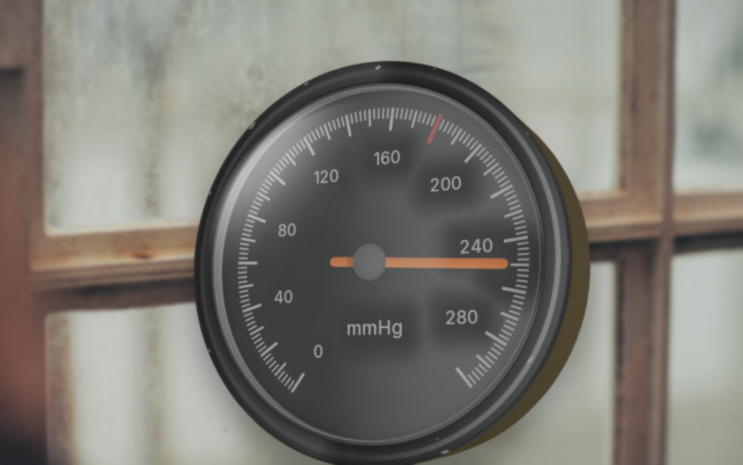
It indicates 250 mmHg
